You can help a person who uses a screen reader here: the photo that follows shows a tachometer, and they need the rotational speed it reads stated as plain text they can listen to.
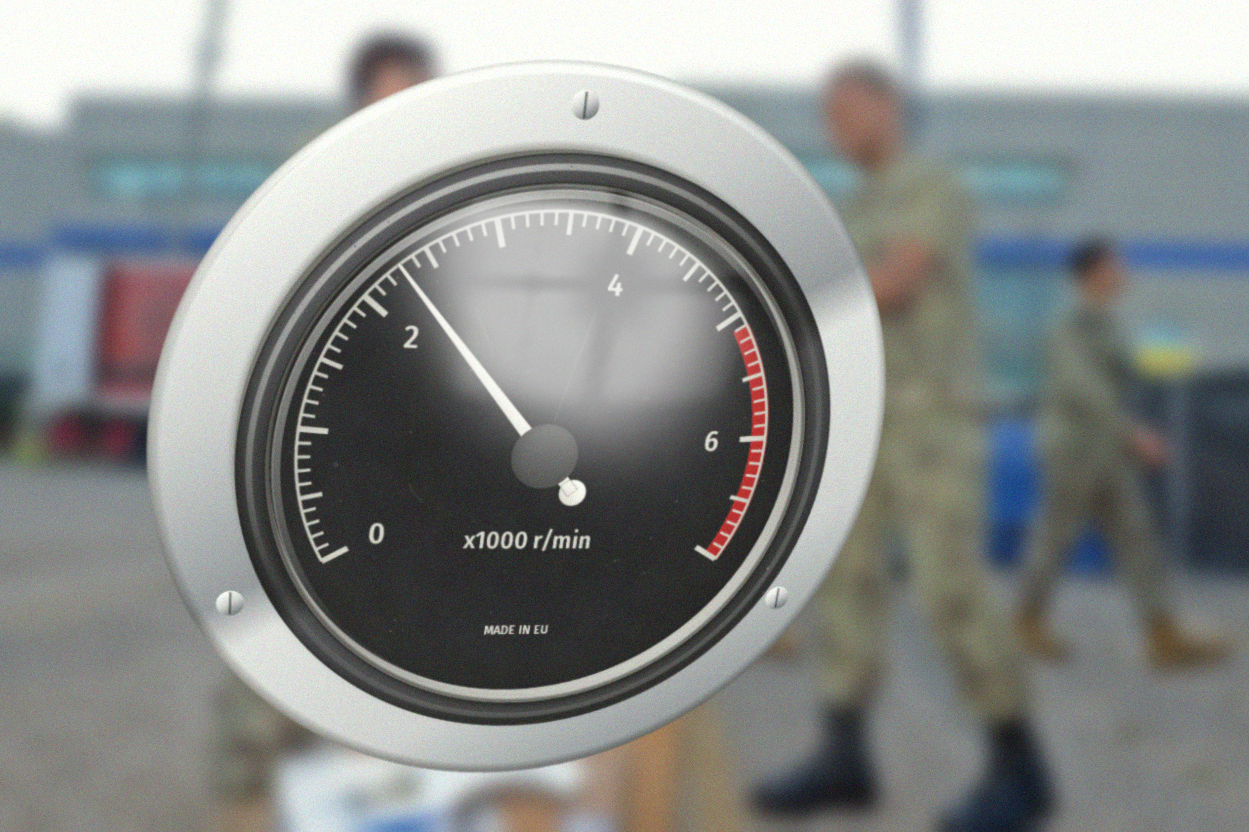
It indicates 2300 rpm
